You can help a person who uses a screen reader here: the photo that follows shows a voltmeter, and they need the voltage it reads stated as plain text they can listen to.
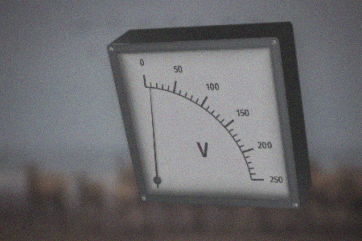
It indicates 10 V
